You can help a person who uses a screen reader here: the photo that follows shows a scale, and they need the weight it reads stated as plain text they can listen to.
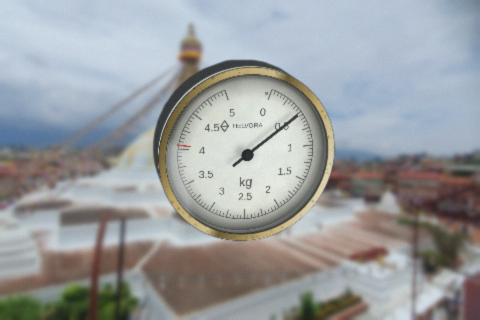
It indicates 0.5 kg
